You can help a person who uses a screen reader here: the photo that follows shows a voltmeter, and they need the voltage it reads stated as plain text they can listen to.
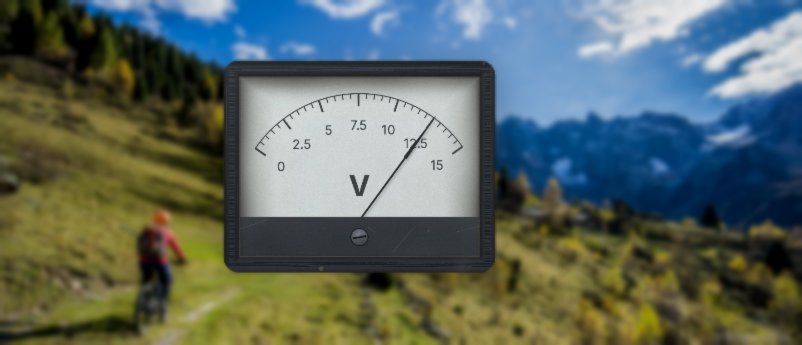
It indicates 12.5 V
